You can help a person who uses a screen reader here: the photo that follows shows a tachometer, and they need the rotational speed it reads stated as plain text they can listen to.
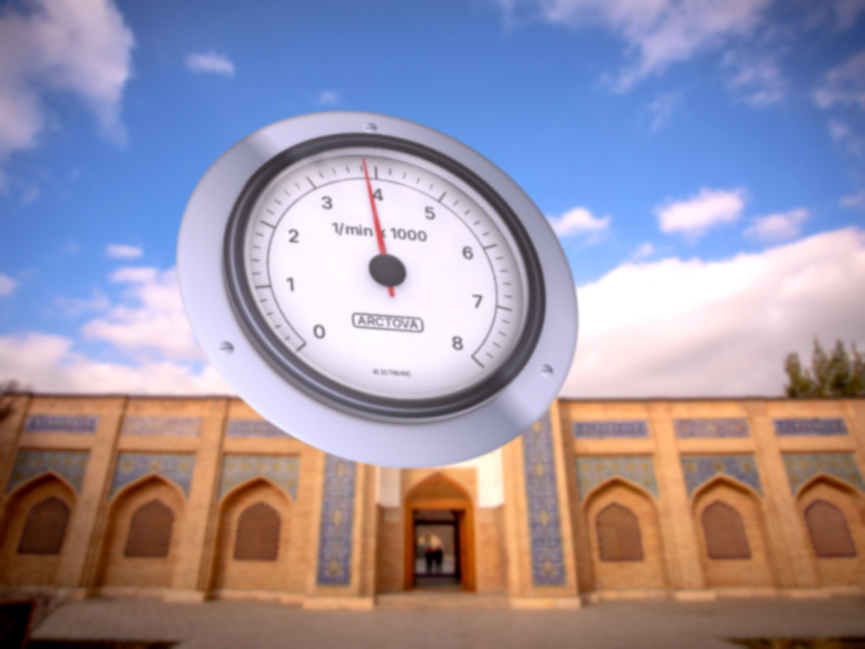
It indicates 3800 rpm
